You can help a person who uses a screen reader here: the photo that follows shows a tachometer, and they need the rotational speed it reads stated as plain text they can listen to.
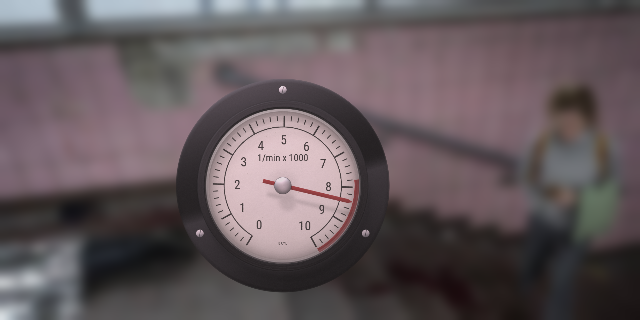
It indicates 8400 rpm
